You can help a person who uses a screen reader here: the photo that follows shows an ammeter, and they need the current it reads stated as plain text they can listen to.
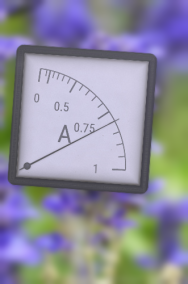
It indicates 0.8 A
